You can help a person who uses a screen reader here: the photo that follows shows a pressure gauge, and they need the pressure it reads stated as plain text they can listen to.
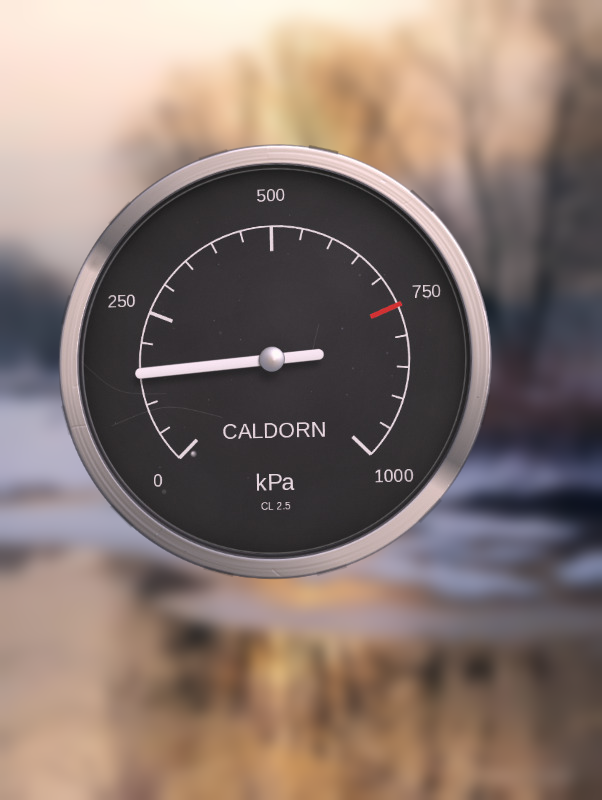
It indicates 150 kPa
